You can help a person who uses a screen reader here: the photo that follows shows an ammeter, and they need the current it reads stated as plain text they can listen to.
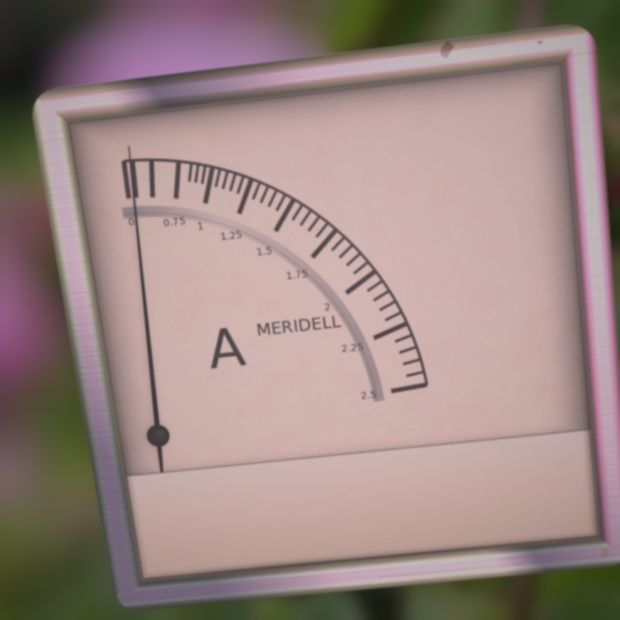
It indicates 0.25 A
